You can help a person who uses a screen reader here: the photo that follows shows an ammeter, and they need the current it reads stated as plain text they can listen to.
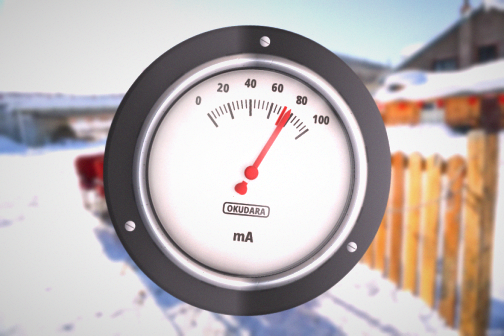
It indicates 76 mA
